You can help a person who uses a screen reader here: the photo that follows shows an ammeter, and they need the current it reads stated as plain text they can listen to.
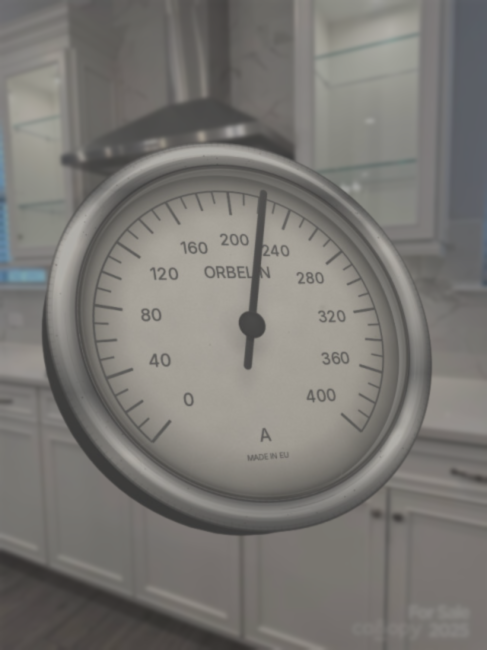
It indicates 220 A
